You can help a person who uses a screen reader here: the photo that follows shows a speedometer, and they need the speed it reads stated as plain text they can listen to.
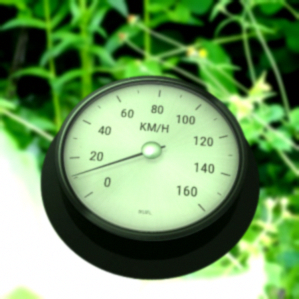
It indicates 10 km/h
